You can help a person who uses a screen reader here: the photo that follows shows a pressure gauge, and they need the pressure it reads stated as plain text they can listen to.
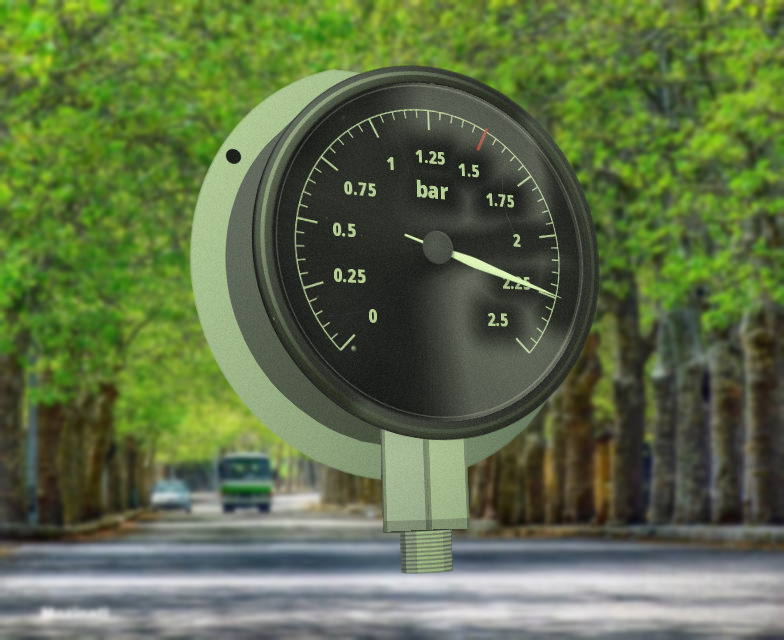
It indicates 2.25 bar
